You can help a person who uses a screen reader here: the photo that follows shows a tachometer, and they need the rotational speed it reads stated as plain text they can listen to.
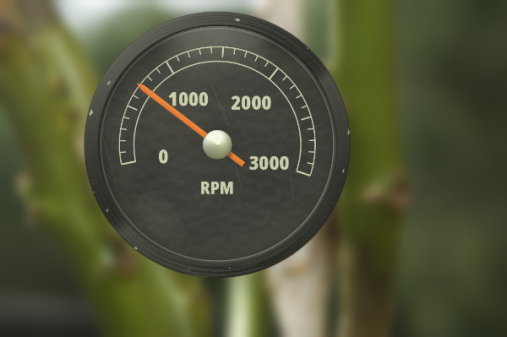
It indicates 700 rpm
